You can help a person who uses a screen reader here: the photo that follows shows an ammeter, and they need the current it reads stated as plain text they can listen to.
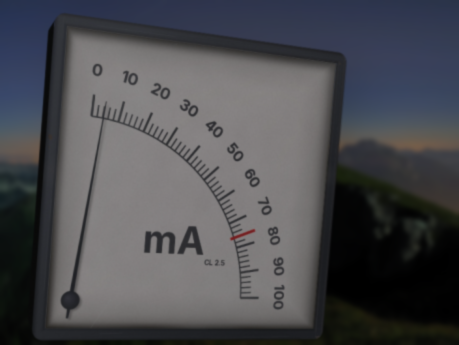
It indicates 4 mA
